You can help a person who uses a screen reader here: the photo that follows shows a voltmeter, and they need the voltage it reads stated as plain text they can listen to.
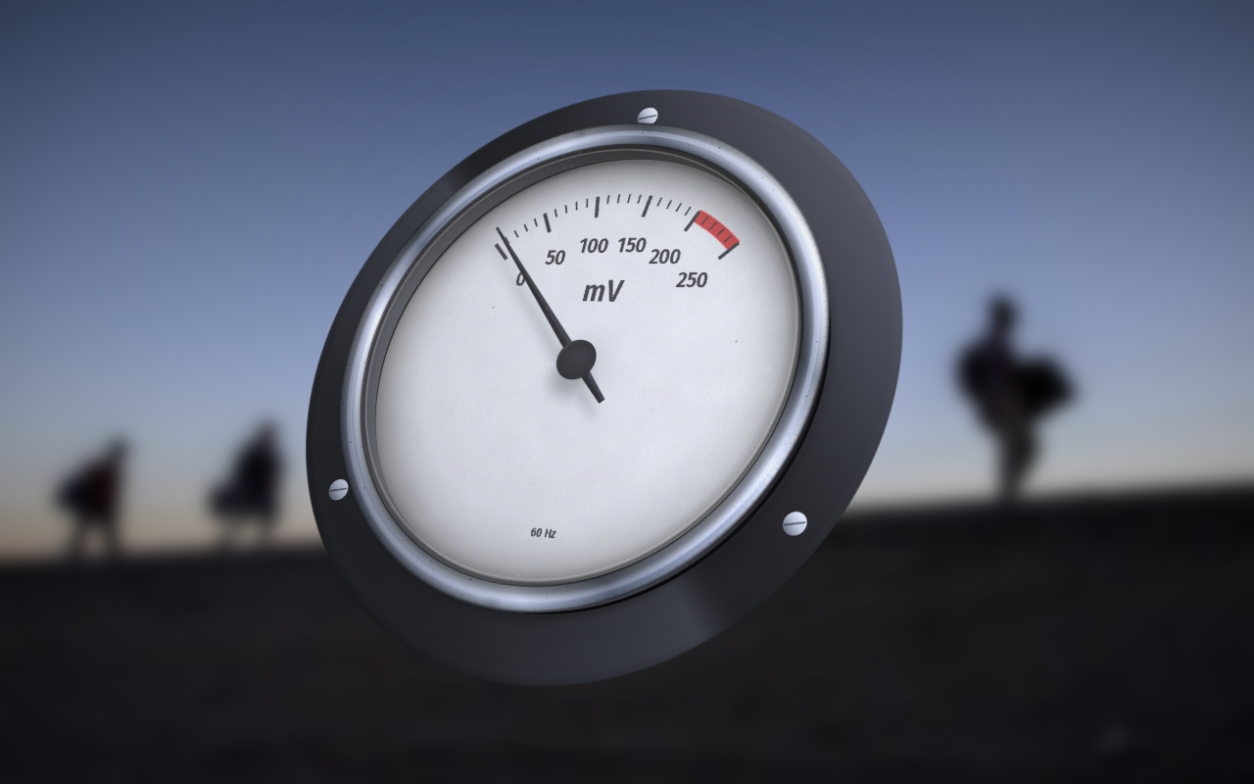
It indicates 10 mV
